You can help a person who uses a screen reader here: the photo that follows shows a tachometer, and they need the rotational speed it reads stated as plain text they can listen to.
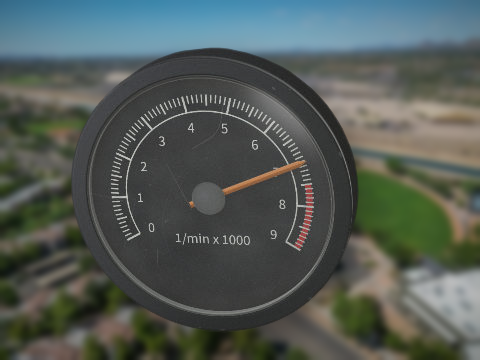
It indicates 7000 rpm
